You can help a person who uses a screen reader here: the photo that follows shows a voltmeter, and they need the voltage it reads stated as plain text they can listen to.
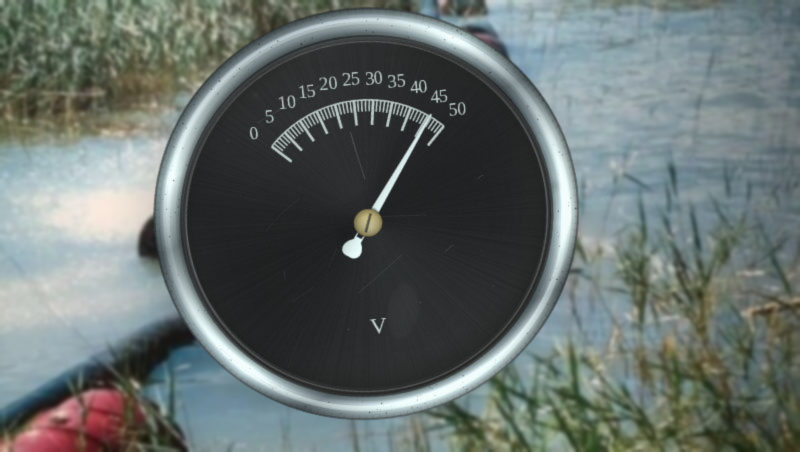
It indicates 45 V
